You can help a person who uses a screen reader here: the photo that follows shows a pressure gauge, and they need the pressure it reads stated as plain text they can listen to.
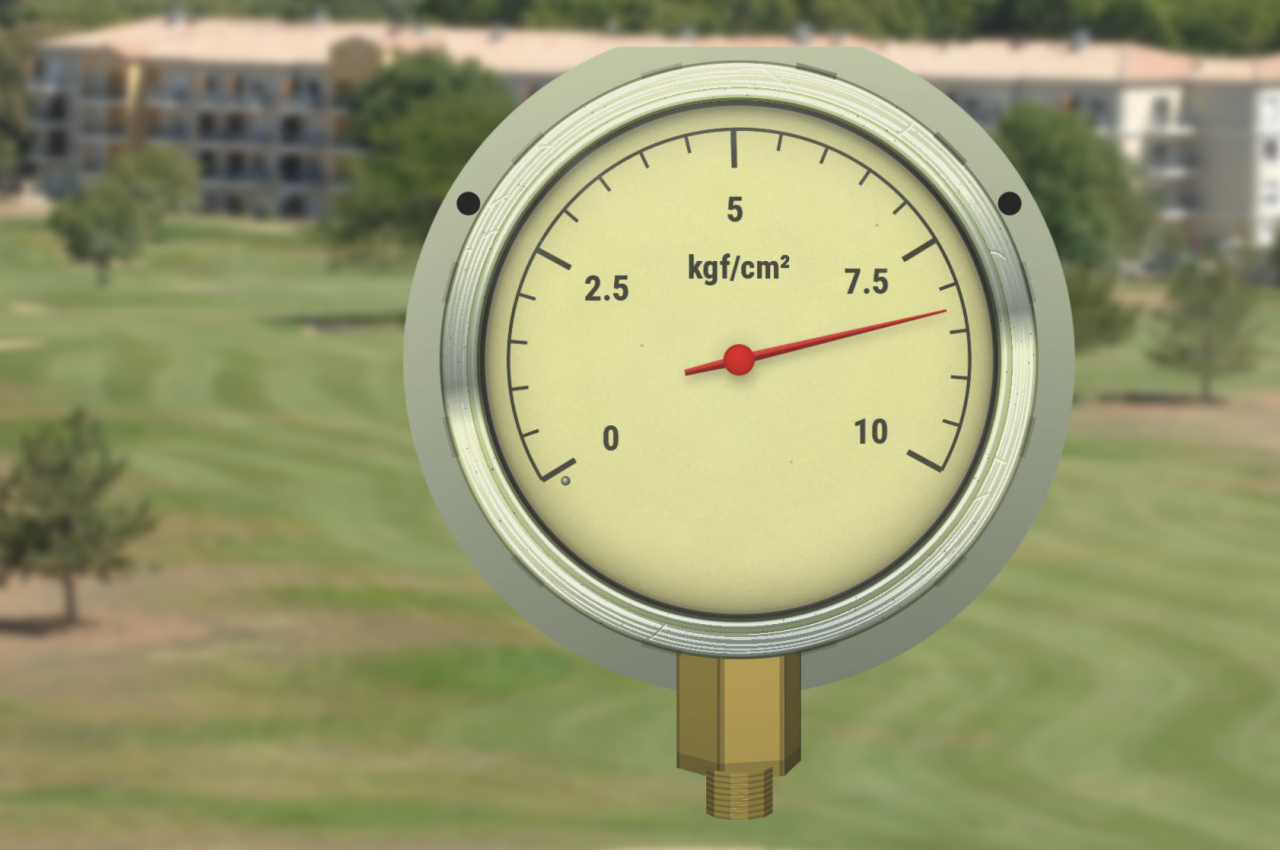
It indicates 8.25 kg/cm²
